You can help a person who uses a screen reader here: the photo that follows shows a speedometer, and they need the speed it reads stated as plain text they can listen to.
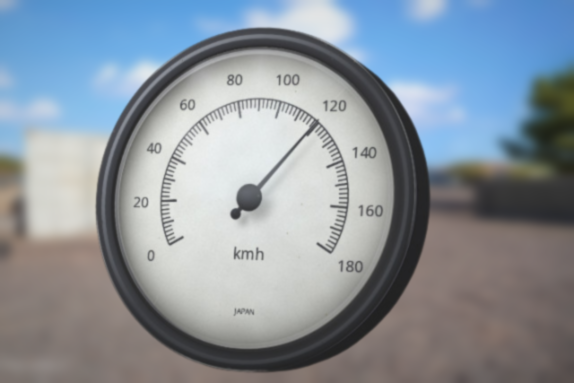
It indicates 120 km/h
